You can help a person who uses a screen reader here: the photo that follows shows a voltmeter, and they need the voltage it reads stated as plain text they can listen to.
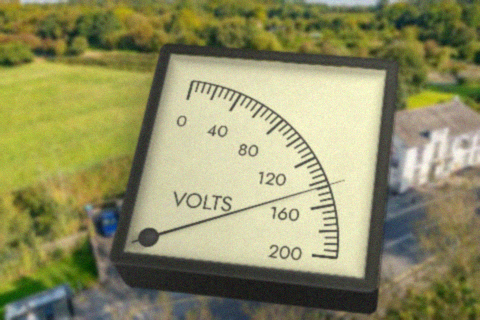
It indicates 145 V
